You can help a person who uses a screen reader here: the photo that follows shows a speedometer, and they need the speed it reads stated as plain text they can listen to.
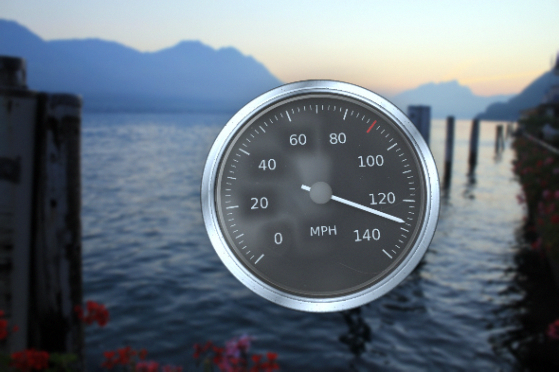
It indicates 128 mph
